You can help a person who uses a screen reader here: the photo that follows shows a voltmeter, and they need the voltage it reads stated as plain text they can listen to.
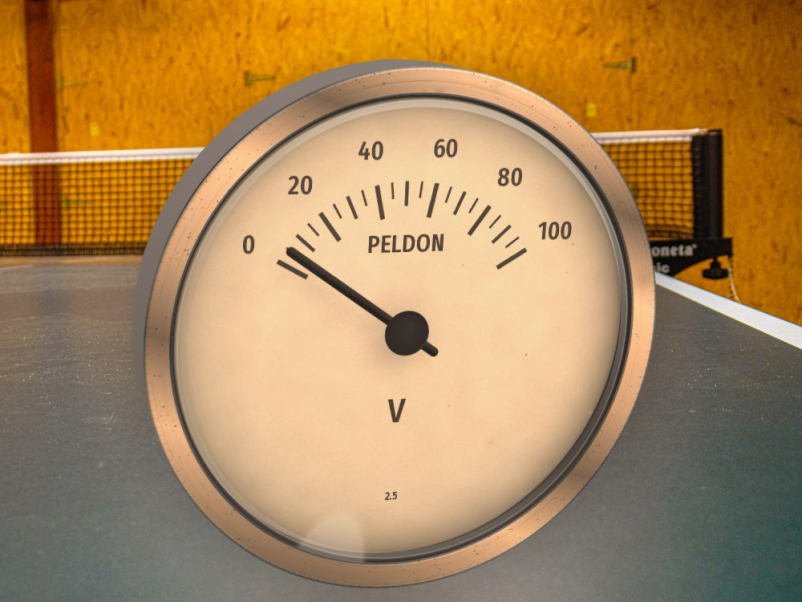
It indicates 5 V
